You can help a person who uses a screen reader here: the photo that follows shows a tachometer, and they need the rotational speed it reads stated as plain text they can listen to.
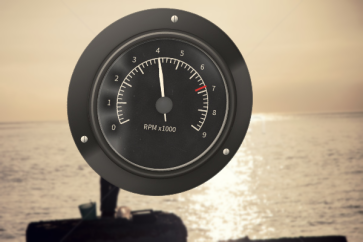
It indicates 4000 rpm
